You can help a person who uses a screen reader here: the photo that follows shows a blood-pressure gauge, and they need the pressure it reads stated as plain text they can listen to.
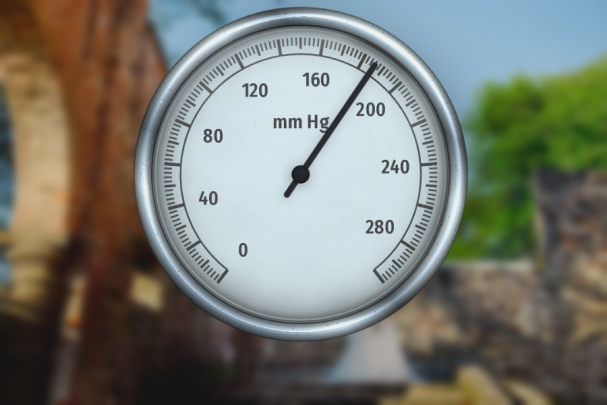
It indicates 186 mmHg
